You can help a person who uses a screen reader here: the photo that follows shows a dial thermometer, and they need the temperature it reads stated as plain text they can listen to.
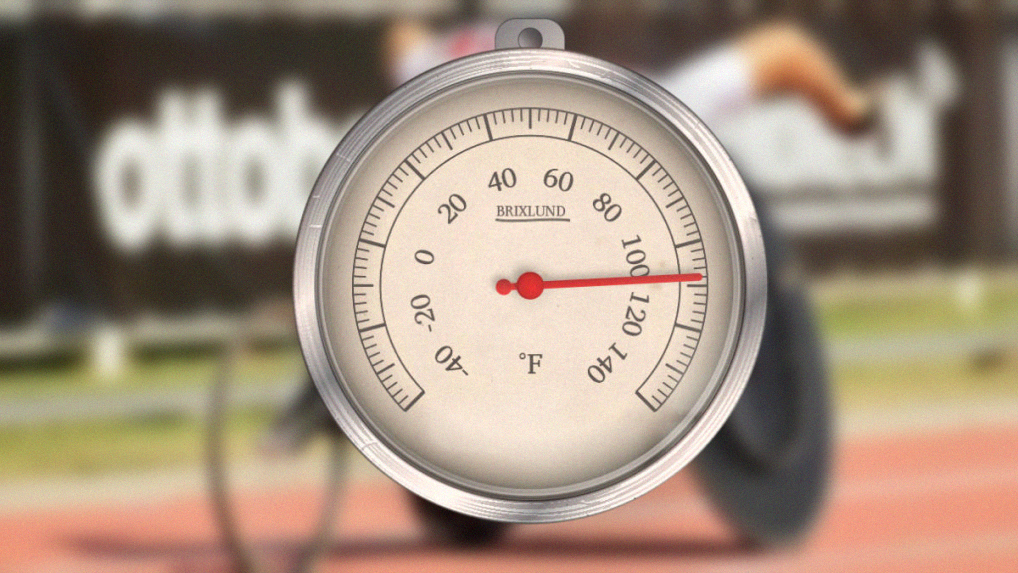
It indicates 108 °F
